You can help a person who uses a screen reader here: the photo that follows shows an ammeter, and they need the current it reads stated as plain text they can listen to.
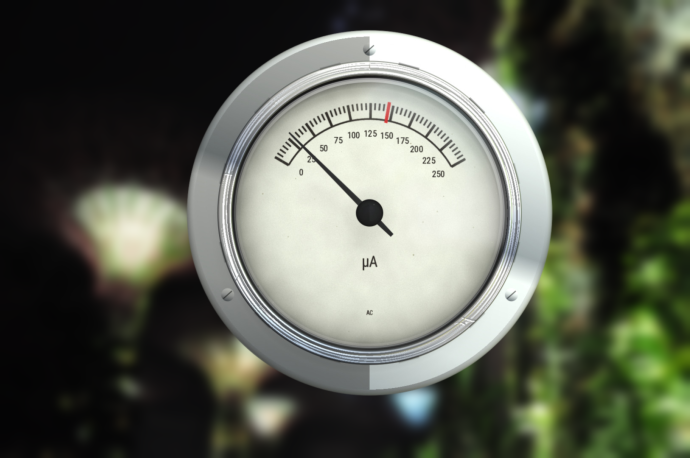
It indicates 30 µA
